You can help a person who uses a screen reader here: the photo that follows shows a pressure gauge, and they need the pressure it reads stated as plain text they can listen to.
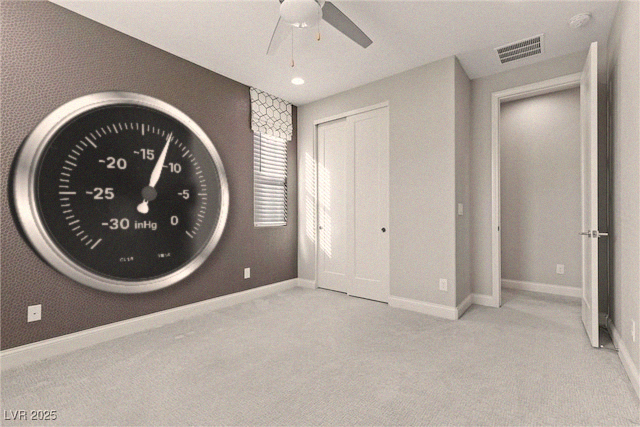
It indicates -12.5 inHg
